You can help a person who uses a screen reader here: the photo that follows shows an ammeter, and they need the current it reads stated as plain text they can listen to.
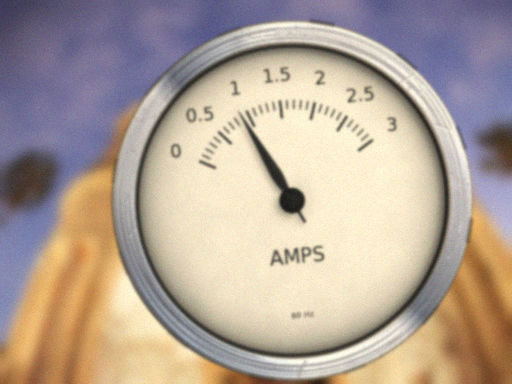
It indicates 0.9 A
